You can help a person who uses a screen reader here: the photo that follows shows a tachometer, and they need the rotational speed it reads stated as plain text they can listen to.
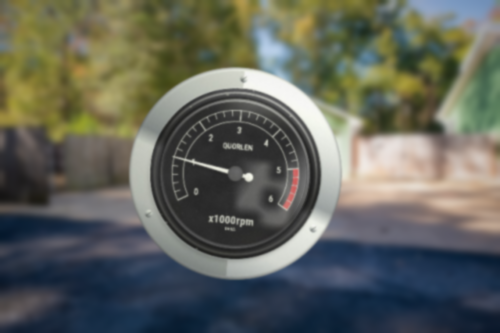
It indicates 1000 rpm
